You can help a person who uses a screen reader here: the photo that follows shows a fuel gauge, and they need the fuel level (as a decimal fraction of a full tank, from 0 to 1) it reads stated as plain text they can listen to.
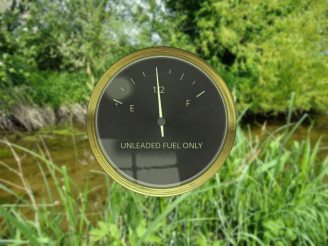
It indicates 0.5
